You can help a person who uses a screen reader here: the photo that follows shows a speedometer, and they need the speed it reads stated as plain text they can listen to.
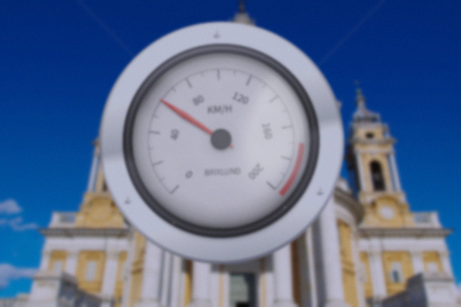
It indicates 60 km/h
